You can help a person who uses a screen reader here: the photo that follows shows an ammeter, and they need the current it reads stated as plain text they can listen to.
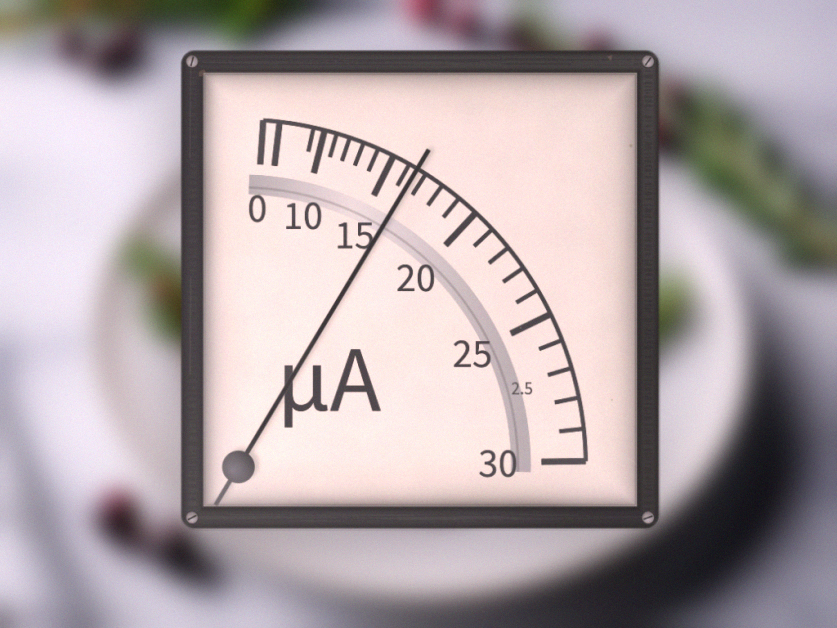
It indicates 16.5 µA
